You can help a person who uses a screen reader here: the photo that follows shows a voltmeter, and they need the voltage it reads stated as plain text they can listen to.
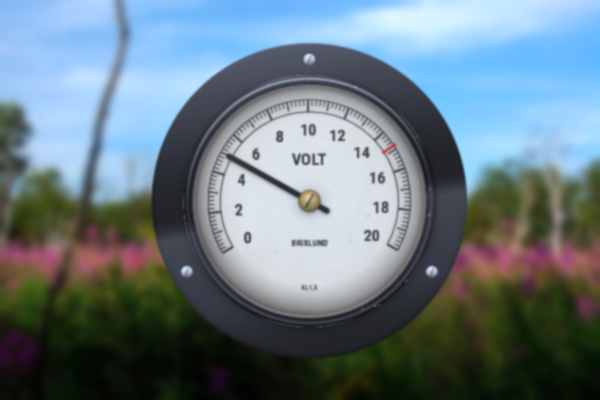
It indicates 5 V
